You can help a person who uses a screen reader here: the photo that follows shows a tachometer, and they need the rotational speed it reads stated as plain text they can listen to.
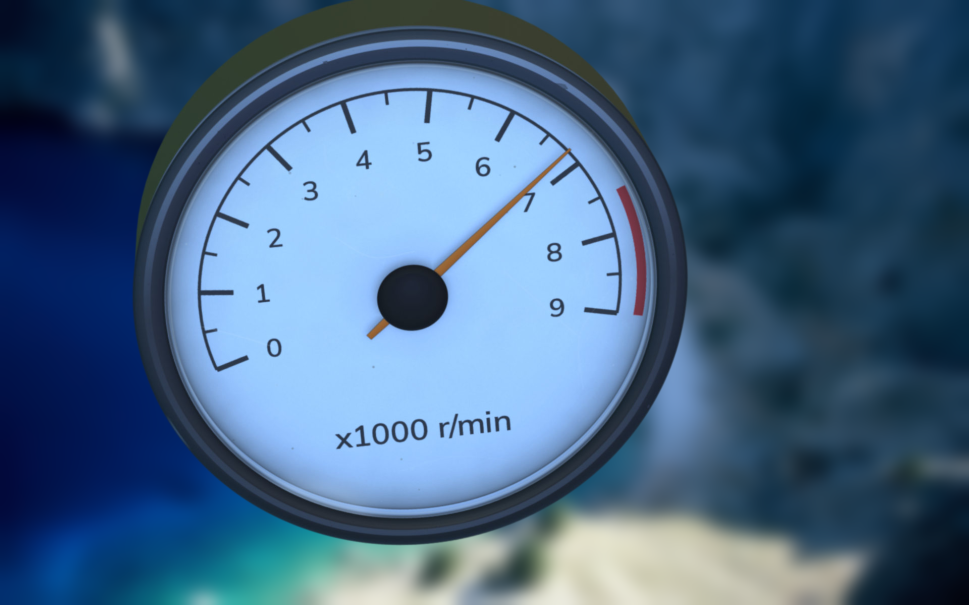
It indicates 6750 rpm
